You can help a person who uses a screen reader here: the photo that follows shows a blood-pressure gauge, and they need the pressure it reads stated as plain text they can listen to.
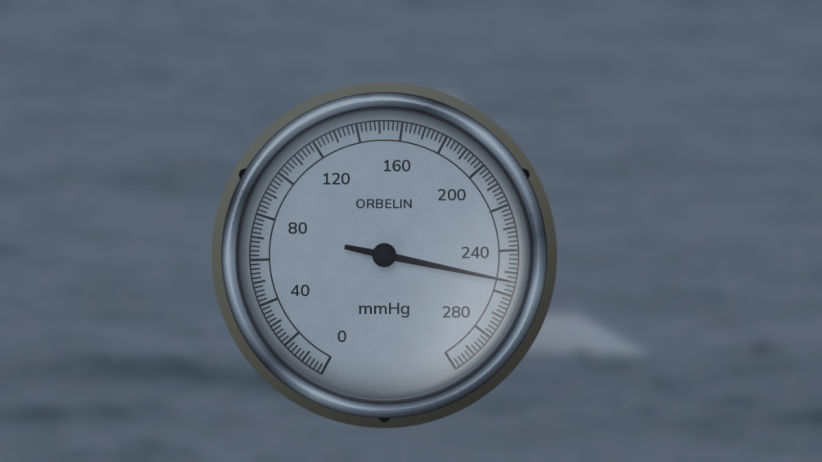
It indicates 254 mmHg
